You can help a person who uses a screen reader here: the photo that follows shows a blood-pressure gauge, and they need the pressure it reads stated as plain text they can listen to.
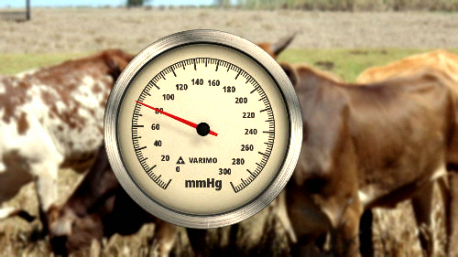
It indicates 80 mmHg
